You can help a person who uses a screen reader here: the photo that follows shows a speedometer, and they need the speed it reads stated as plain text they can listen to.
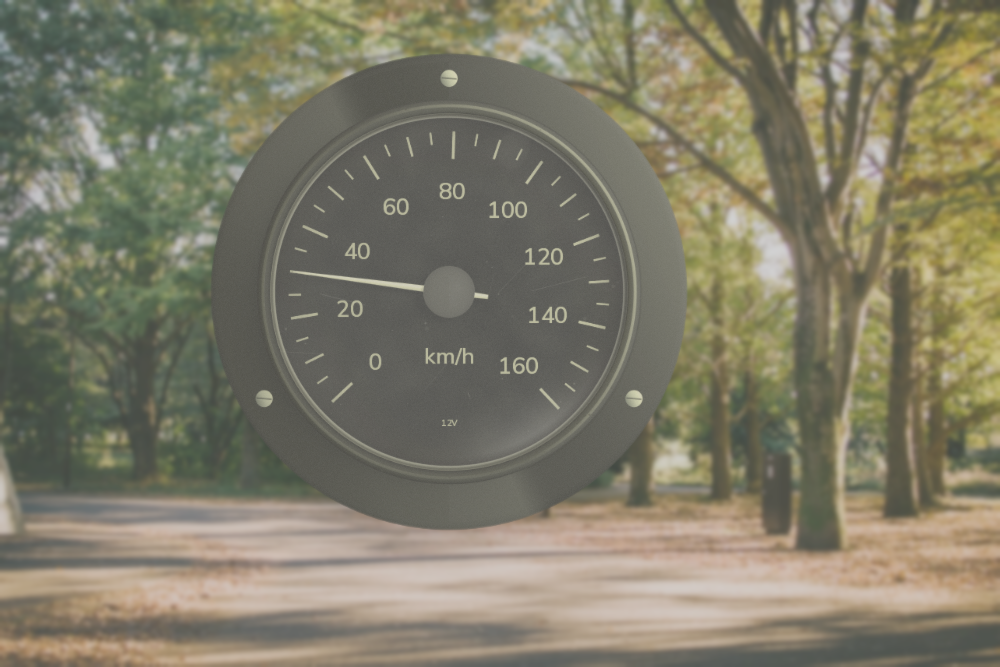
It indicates 30 km/h
